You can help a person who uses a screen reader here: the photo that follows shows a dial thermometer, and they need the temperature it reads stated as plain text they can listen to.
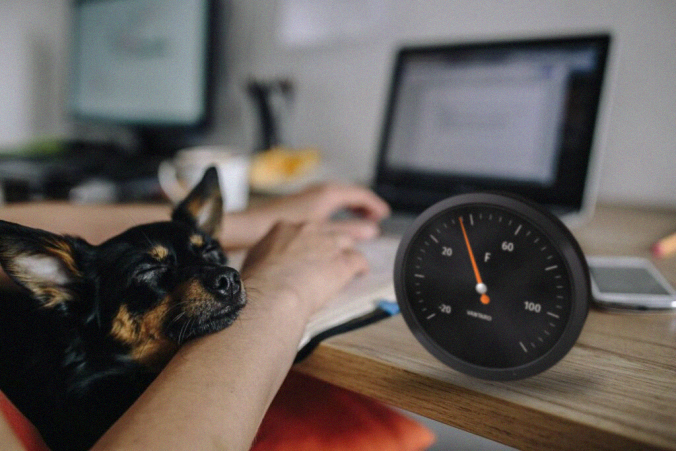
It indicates 36 °F
